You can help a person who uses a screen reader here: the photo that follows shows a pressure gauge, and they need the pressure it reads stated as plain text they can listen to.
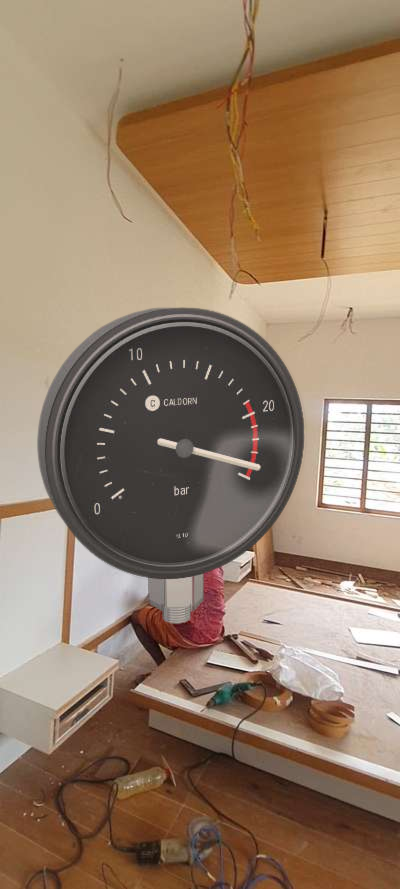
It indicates 24 bar
